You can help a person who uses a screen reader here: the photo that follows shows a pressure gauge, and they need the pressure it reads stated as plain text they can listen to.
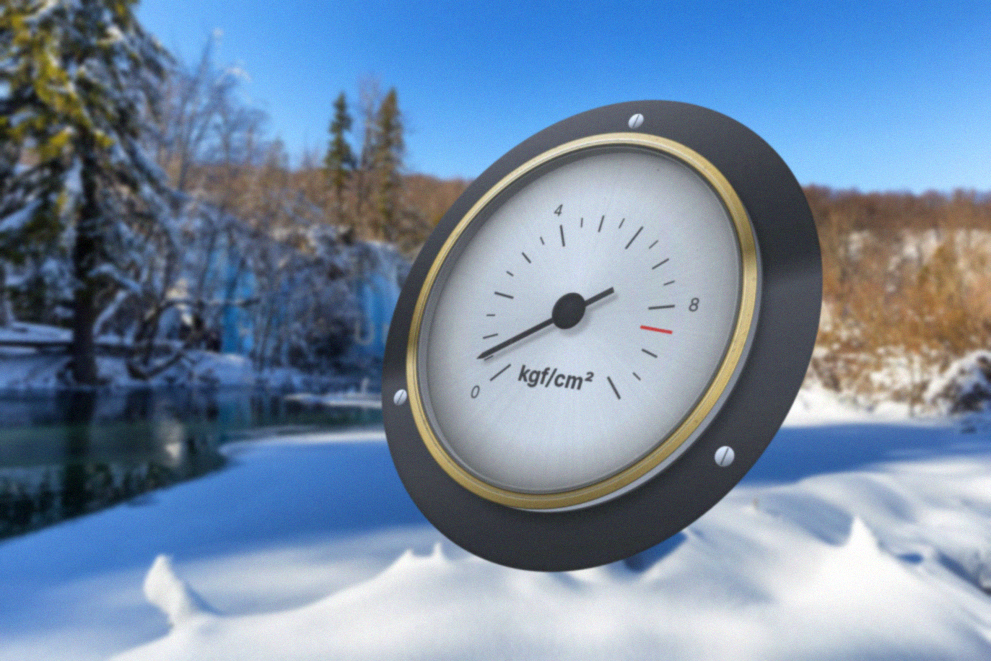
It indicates 0.5 kg/cm²
